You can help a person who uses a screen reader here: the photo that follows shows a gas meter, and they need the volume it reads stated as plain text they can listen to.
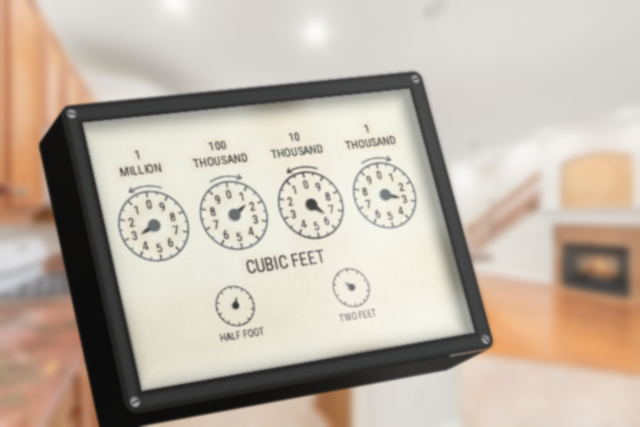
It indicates 316300 ft³
